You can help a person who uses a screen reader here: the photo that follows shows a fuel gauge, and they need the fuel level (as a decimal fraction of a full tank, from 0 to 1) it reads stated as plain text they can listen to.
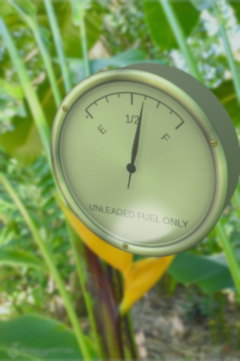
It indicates 0.625
